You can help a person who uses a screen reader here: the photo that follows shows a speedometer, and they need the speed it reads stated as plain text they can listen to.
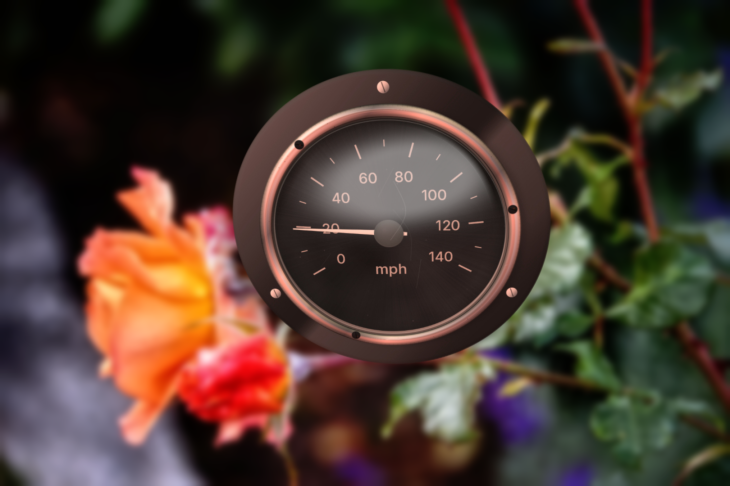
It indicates 20 mph
